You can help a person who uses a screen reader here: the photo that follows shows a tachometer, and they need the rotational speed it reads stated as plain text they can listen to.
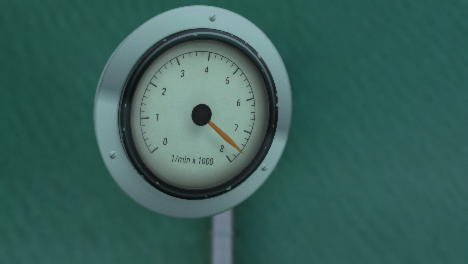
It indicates 7600 rpm
